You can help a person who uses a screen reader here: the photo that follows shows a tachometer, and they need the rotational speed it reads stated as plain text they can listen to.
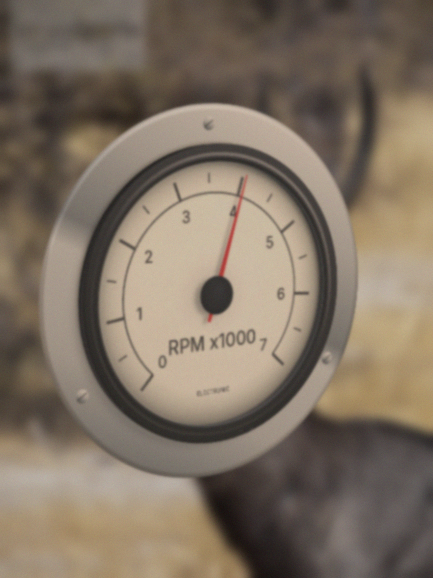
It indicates 4000 rpm
